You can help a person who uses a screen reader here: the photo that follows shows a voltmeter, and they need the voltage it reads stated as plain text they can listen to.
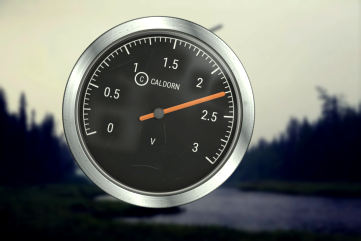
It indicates 2.25 V
